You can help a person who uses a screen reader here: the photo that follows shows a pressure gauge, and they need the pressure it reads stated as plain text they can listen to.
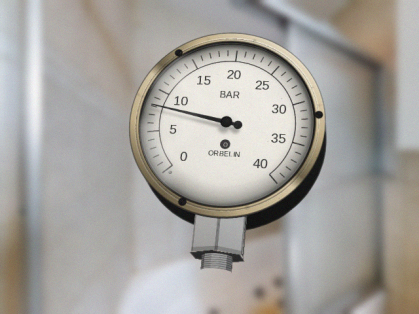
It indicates 8 bar
